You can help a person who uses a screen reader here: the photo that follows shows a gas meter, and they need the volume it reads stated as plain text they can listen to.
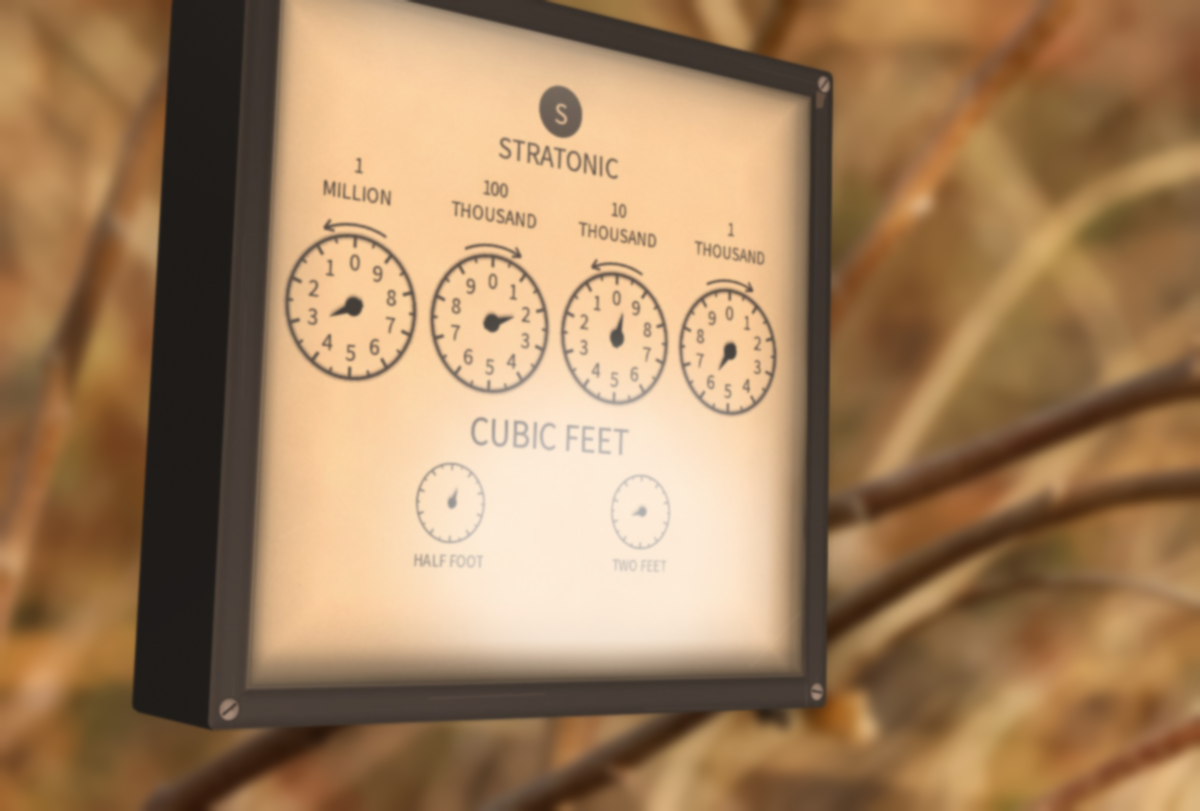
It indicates 319600 ft³
